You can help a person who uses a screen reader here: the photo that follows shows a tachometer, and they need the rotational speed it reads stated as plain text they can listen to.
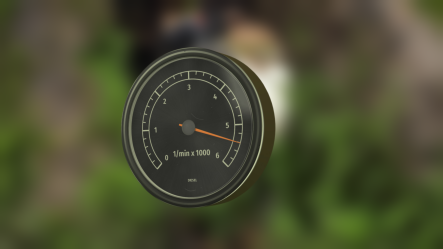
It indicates 5400 rpm
